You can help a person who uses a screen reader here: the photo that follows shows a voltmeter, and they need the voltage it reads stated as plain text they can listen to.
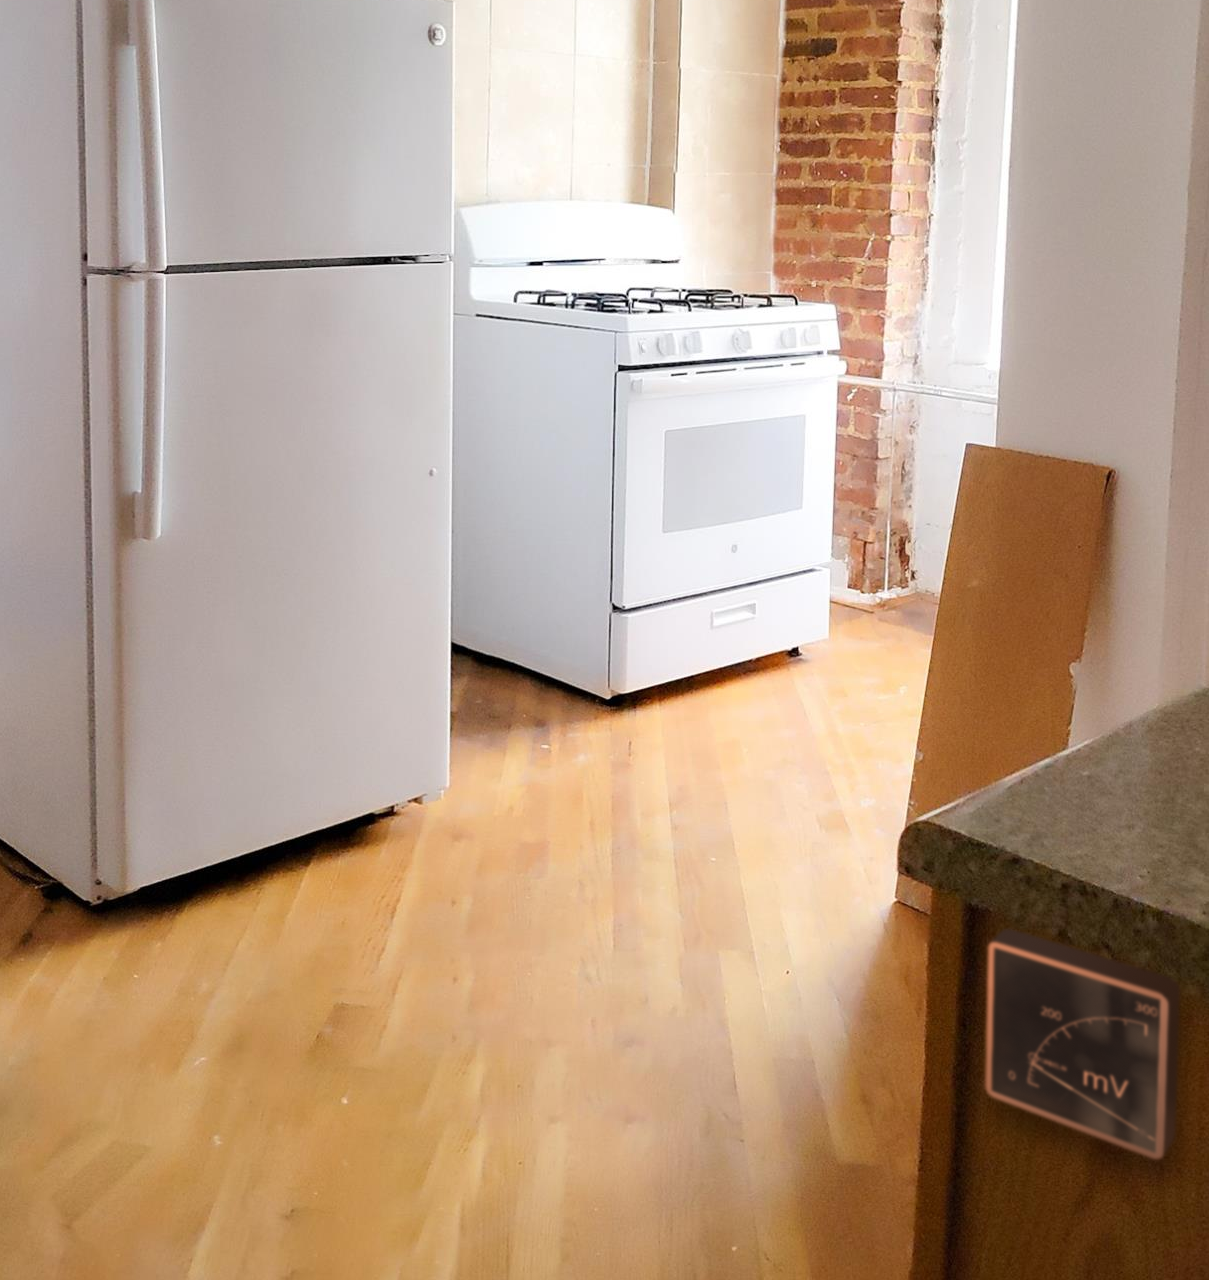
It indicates 100 mV
